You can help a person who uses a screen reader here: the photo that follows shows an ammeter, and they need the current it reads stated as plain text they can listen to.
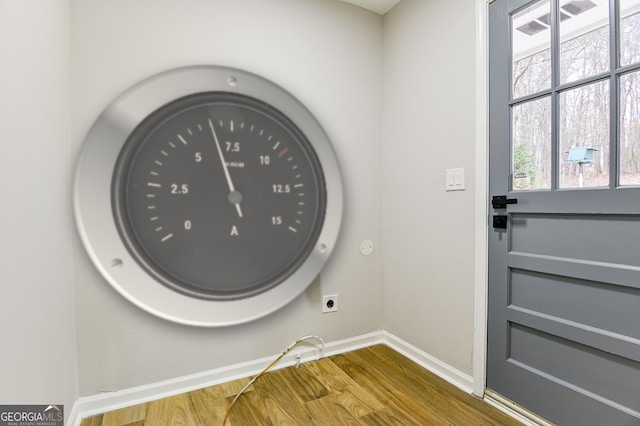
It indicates 6.5 A
